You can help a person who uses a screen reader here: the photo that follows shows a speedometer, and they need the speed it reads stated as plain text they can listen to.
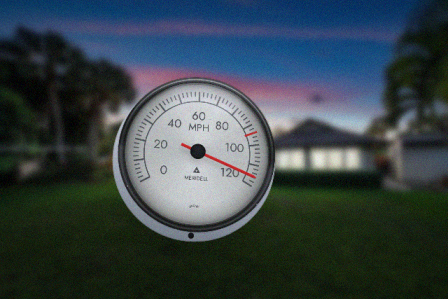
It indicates 116 mph
